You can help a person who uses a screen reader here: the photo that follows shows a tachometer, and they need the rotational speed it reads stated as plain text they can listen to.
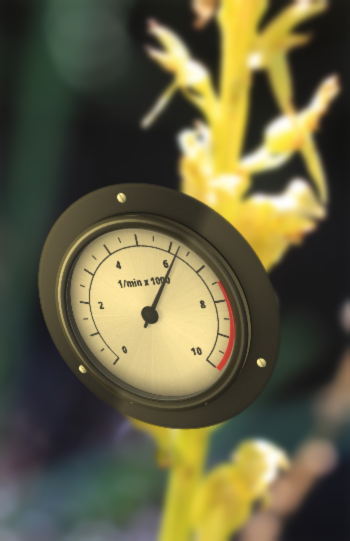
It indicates 6250 rpm
